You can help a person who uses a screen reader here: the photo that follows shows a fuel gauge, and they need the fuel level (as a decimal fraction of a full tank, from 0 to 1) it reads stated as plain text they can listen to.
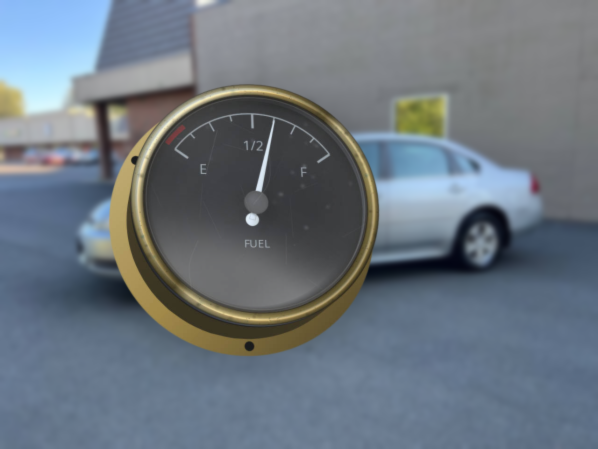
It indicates 0.625
